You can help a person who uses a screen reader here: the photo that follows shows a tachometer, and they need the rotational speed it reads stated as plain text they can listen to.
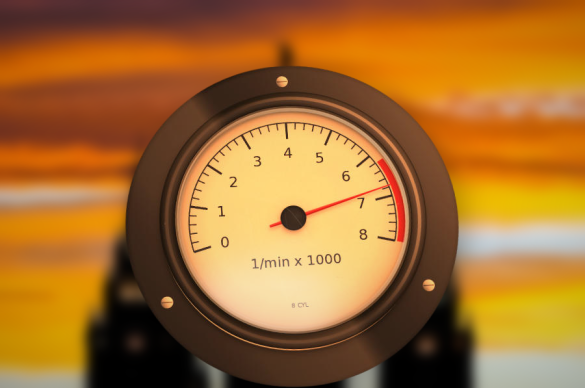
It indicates 6800 rpm
